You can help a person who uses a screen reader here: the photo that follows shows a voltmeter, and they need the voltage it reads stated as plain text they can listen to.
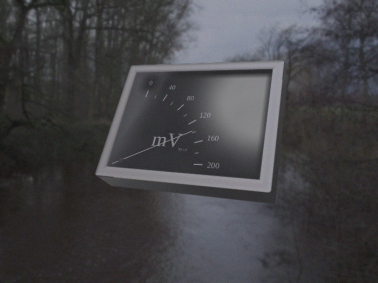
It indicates 140 mV
